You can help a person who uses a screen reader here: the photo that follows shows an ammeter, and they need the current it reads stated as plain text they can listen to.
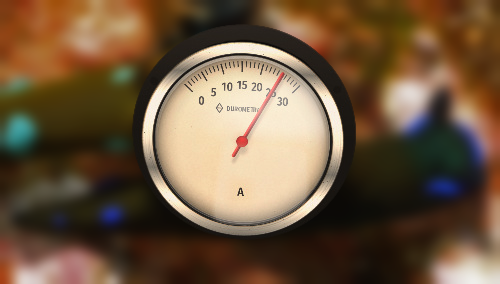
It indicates 25 A
